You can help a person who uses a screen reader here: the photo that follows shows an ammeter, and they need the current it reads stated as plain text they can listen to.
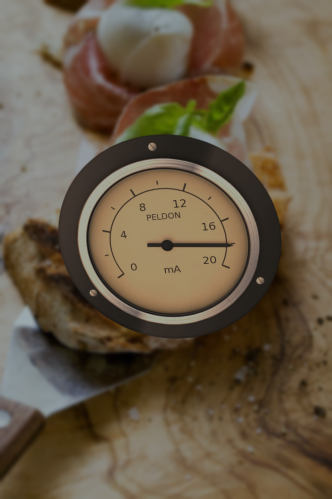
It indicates 18 mA
